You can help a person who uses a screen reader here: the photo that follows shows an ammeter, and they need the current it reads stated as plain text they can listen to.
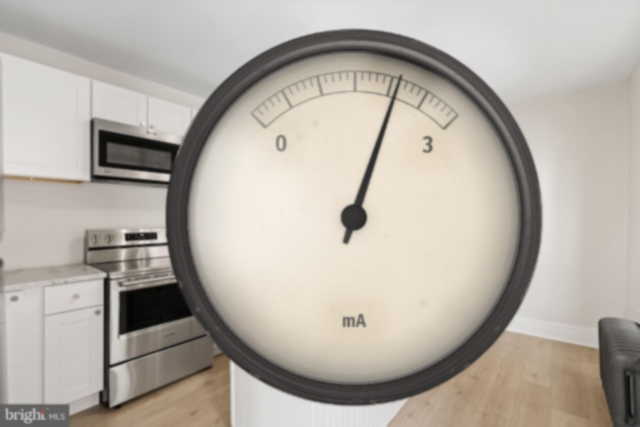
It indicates 2.1 mA
